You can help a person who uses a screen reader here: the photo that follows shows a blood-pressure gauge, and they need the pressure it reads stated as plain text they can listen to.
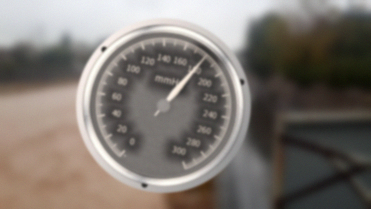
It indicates 180 mmHg
